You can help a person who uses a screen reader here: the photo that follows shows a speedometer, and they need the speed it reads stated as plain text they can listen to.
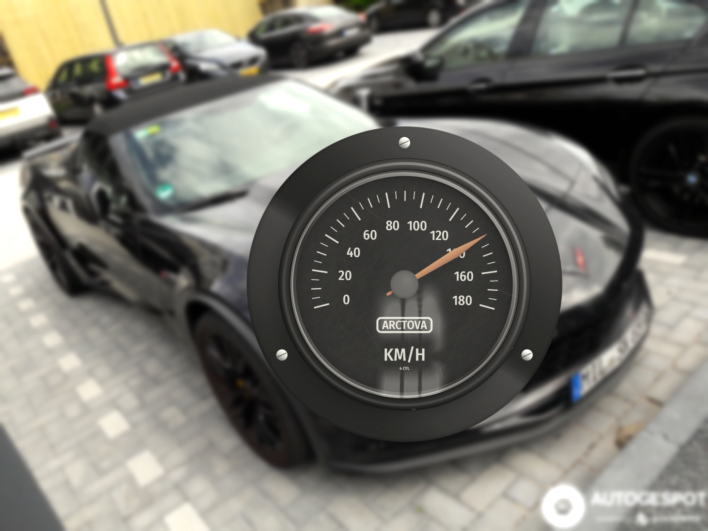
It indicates 140 km/h
